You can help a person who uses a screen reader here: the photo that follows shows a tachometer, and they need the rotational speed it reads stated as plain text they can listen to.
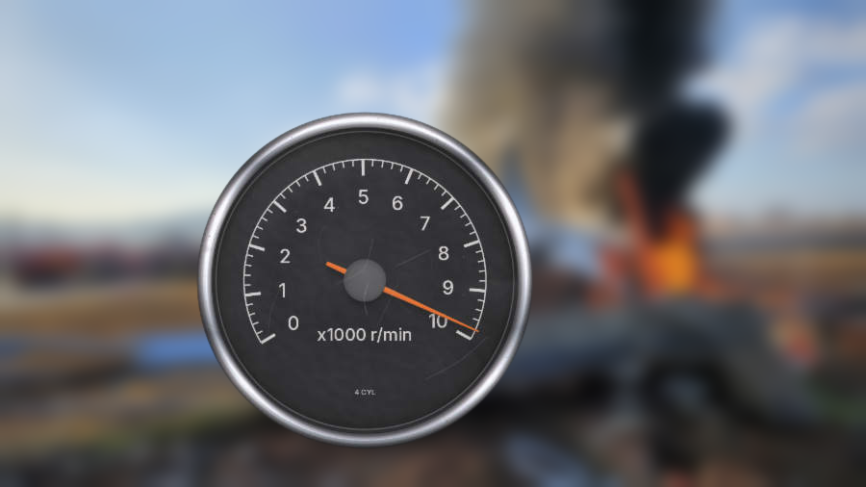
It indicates 9800 rpm
